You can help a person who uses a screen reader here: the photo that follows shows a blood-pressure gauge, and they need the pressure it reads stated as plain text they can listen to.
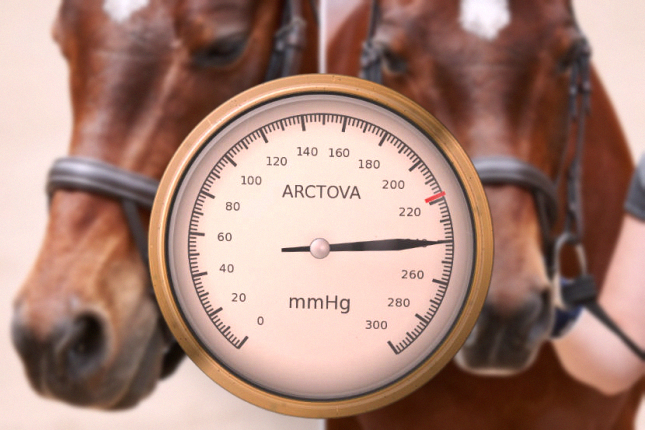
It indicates 240 mmHg
